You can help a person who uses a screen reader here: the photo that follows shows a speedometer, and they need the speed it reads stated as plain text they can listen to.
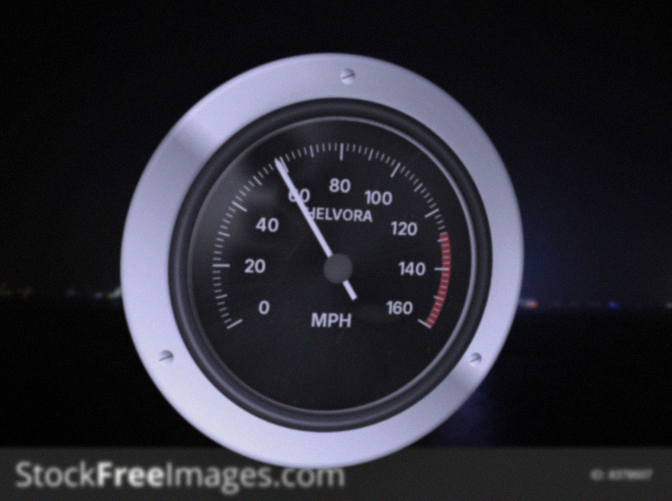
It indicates 58 mph
